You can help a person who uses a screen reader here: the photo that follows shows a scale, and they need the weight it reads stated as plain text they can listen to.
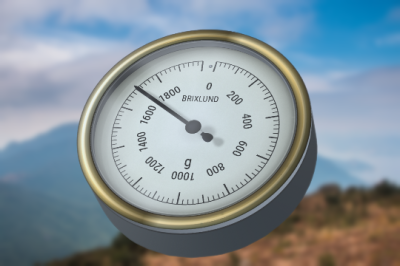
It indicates 1700 g
